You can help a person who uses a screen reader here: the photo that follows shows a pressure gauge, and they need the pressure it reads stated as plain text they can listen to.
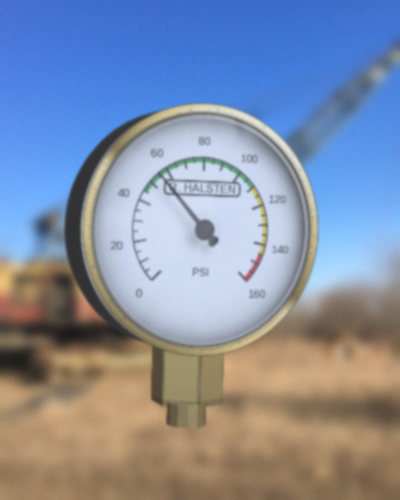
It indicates 55 psi
